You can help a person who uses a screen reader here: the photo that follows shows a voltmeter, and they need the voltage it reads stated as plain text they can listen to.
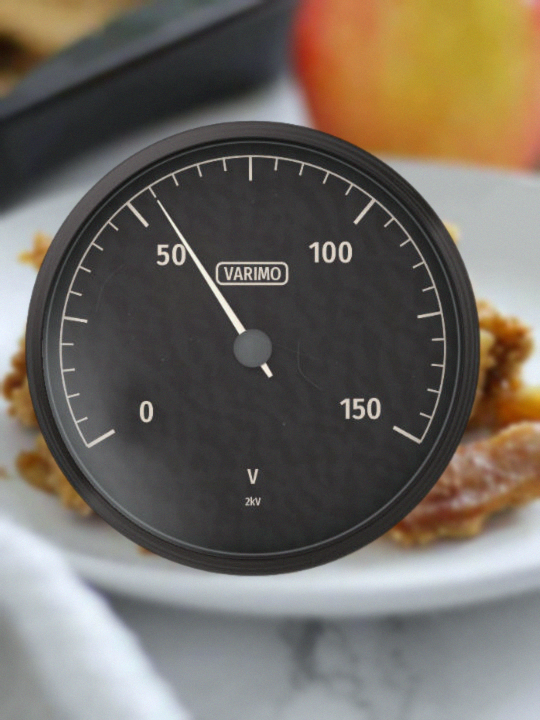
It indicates 55 V
